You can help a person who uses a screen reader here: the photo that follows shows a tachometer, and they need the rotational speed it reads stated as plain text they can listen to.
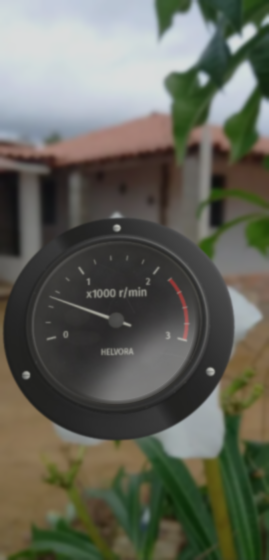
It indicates 500 rpm
